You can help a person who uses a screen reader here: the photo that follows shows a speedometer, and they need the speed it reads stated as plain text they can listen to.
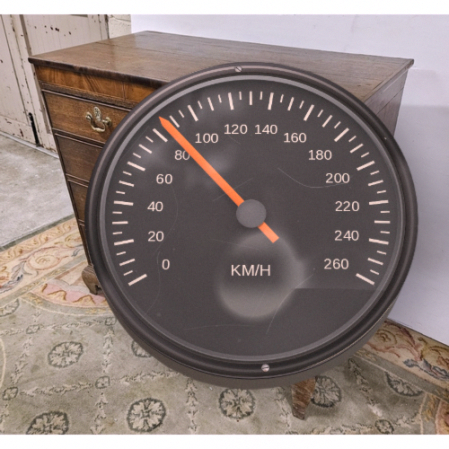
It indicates 85 km/h
